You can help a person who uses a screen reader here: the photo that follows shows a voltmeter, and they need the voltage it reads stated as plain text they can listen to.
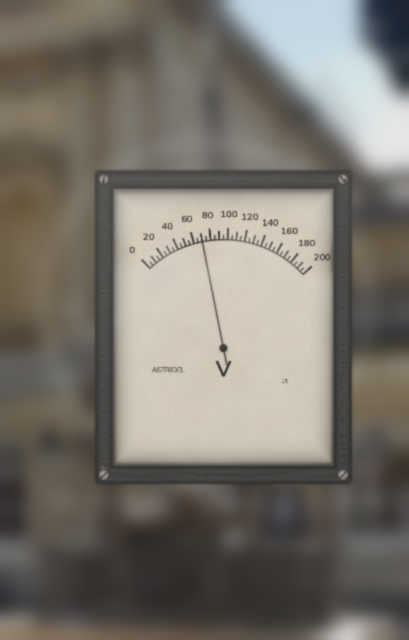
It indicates 70 V
